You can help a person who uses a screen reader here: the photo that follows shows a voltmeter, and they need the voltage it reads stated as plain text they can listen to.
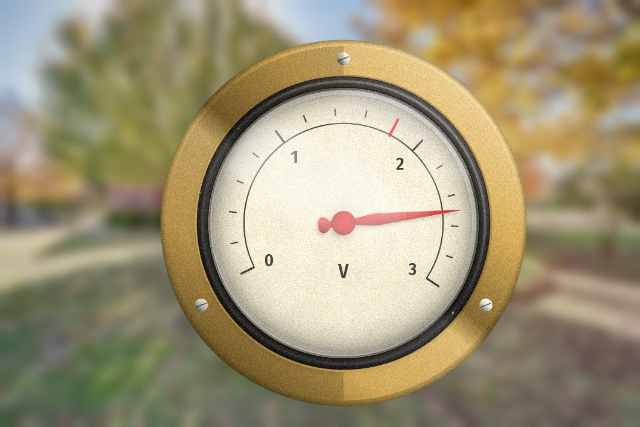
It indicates 2.5 V
